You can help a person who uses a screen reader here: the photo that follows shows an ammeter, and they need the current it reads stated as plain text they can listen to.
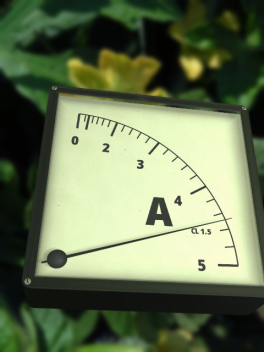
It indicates 4.5 A
